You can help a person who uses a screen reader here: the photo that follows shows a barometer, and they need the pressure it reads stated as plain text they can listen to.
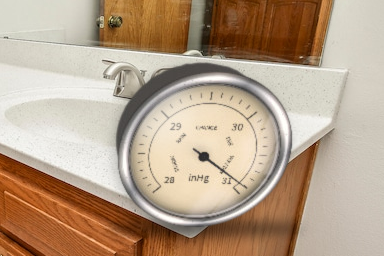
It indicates 30.9 inHg
